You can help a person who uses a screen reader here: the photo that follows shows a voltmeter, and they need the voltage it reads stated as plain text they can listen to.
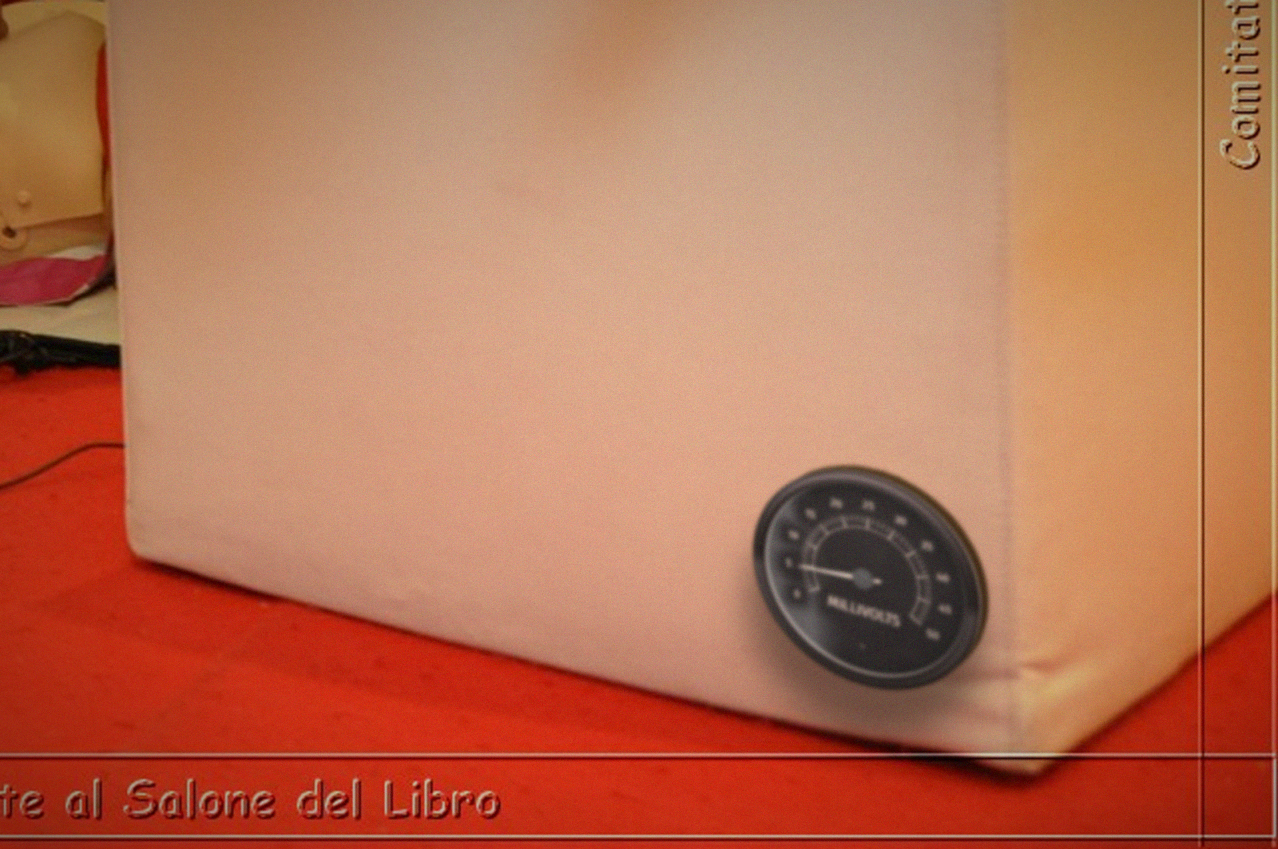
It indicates 5 mV
